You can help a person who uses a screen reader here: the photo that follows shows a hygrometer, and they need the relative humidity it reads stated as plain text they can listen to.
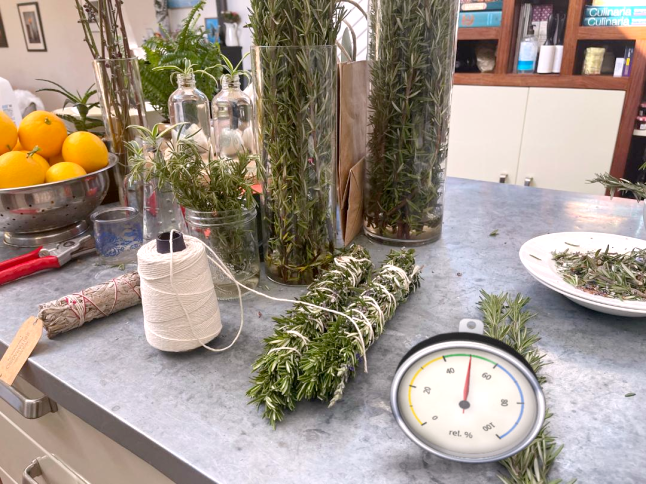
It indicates 50 %
